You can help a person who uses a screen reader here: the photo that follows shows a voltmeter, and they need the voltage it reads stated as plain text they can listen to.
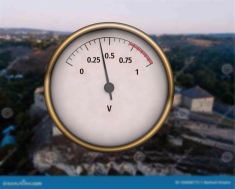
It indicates 0.4 V
